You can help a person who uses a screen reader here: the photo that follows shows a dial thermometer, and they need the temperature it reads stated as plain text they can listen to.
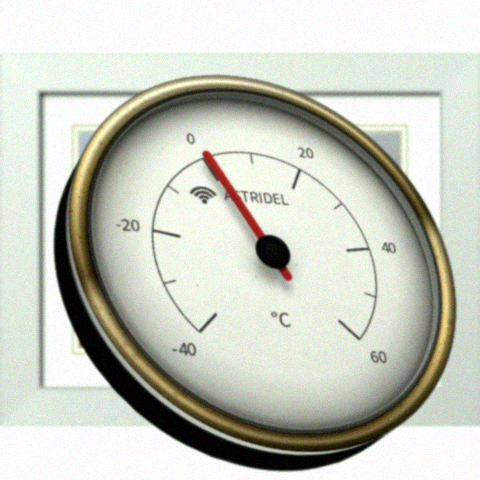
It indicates 0 °C
